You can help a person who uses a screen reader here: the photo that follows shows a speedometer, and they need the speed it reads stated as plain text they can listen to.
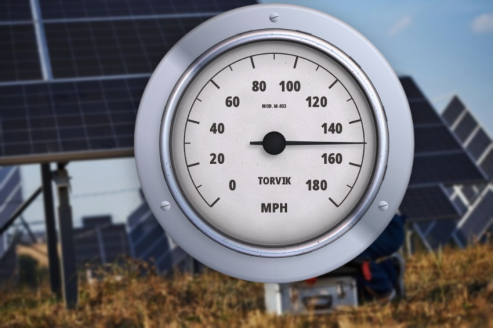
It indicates 150 mph
